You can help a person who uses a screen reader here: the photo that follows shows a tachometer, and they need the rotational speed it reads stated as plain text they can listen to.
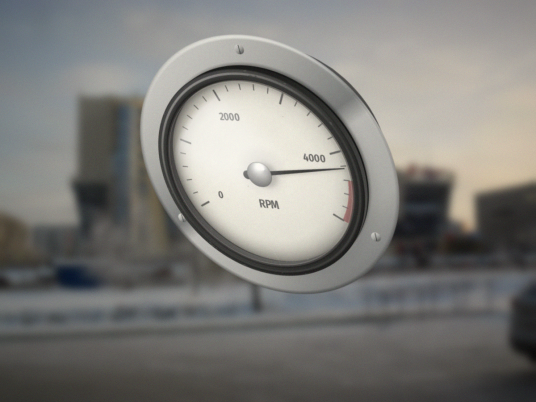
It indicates 4200 rpm
